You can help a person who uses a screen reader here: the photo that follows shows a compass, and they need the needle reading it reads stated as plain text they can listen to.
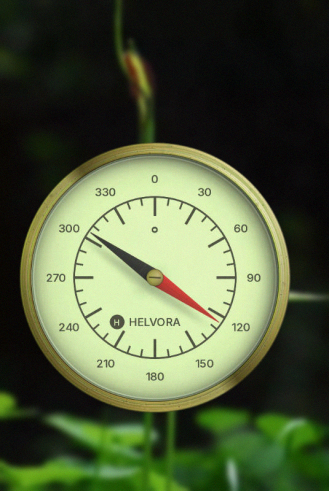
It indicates 125 °
